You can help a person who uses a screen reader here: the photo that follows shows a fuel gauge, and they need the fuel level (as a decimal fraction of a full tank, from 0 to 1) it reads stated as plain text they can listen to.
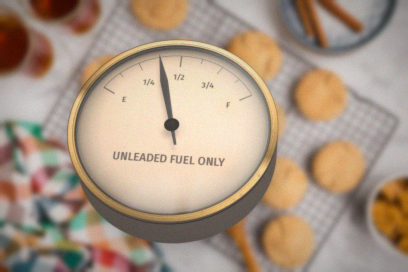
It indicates 0.375
